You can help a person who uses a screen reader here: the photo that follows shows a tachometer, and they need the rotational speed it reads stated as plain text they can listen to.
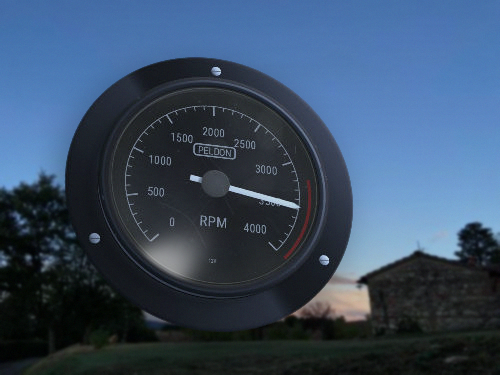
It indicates 3500 rpm
